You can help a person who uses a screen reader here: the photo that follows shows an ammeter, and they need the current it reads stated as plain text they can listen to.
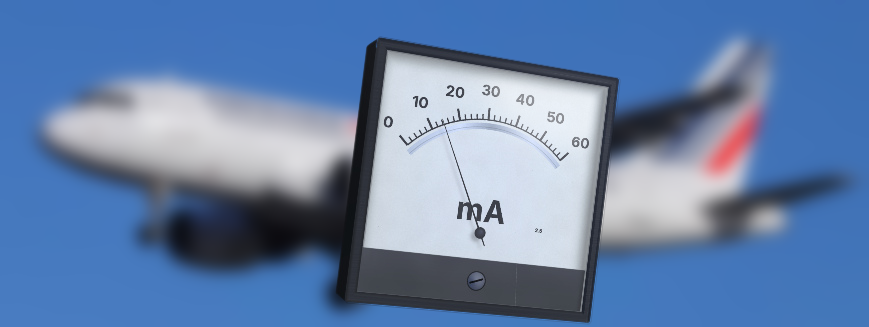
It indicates 14 mA
